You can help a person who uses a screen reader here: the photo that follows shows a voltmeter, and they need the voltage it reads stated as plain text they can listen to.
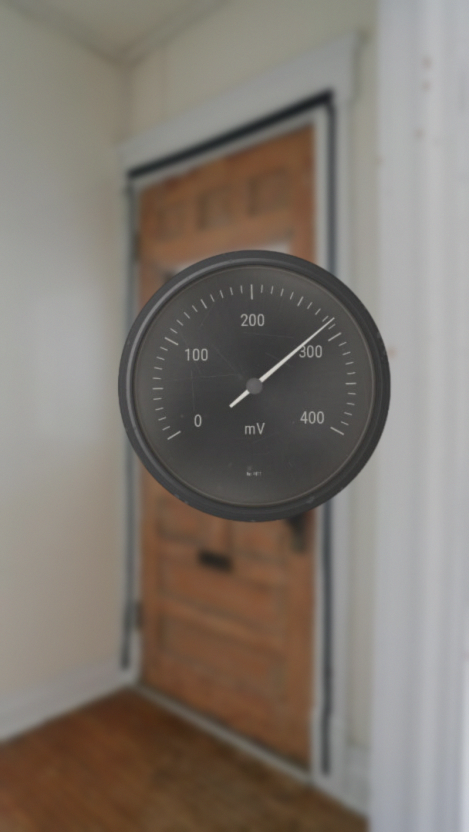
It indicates 285 mV
